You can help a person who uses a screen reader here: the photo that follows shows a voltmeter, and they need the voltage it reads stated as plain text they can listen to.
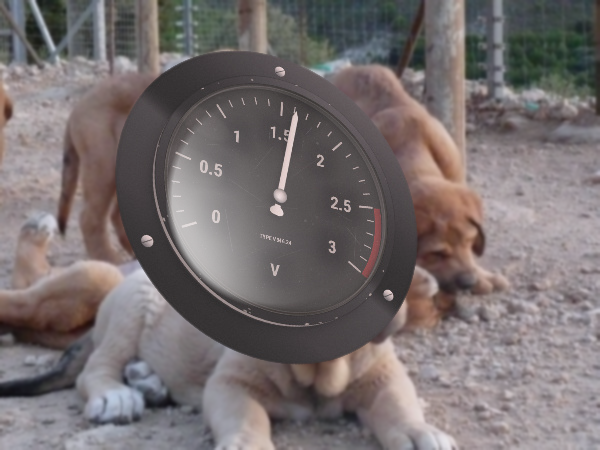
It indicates 1.6 V
